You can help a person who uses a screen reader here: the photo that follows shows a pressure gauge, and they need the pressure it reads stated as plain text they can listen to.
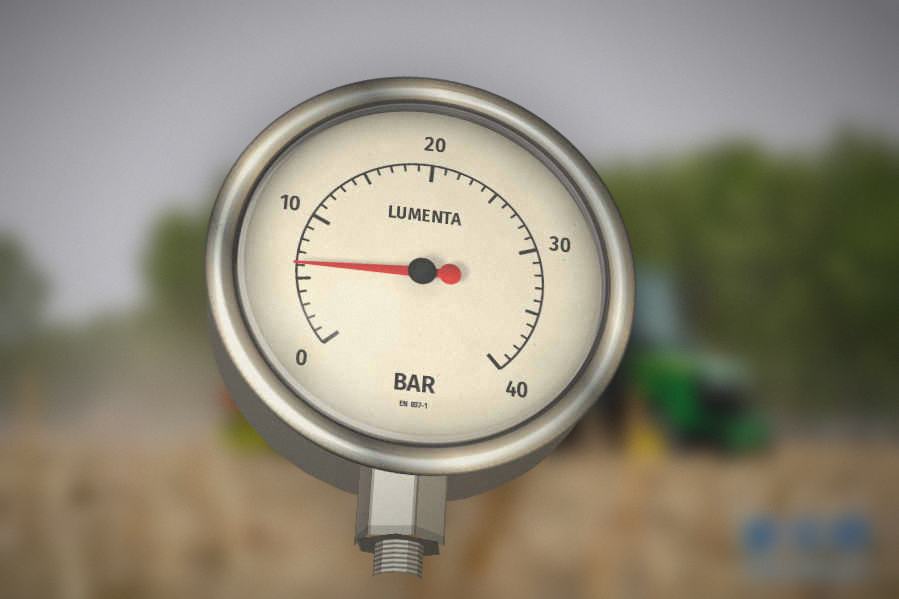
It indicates 6 bar
